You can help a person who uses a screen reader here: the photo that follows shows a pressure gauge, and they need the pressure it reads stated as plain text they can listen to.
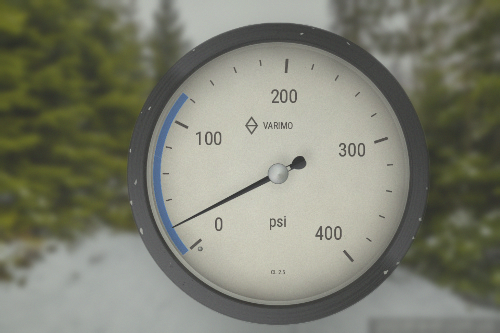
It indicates 20 psi
